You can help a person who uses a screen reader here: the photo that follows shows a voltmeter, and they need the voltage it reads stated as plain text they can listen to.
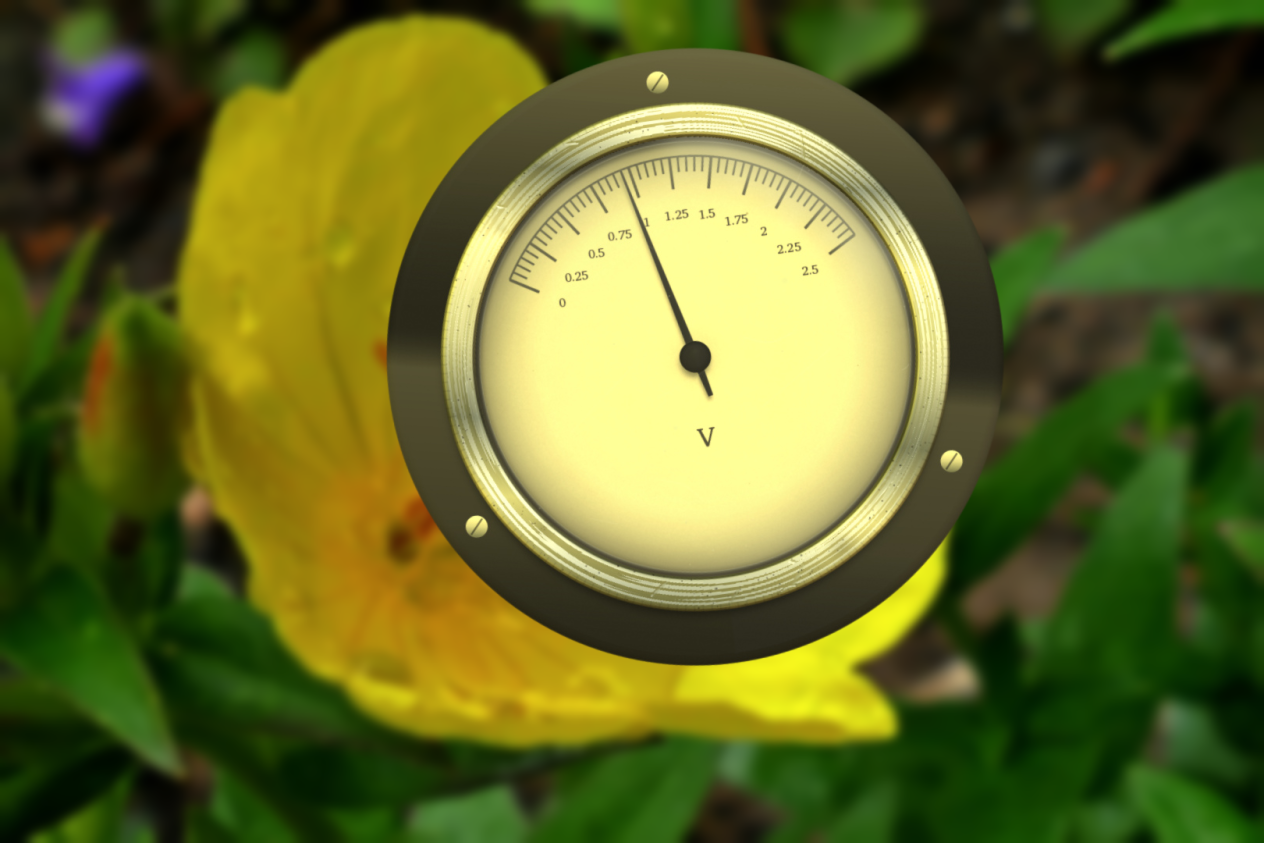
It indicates 0.95 V
